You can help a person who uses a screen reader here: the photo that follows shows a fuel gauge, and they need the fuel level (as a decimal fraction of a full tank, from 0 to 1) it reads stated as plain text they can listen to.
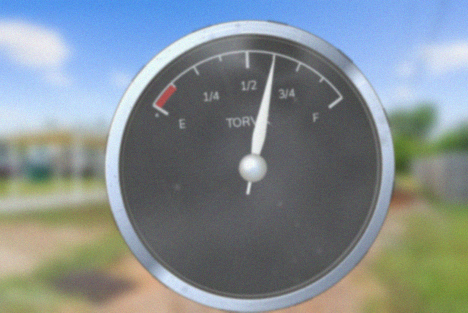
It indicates 0.625
